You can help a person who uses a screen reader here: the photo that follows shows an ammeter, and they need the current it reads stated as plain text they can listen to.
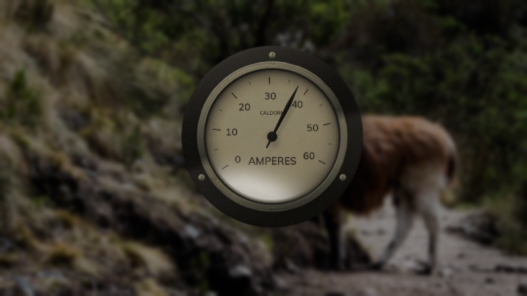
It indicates 37.5 A
